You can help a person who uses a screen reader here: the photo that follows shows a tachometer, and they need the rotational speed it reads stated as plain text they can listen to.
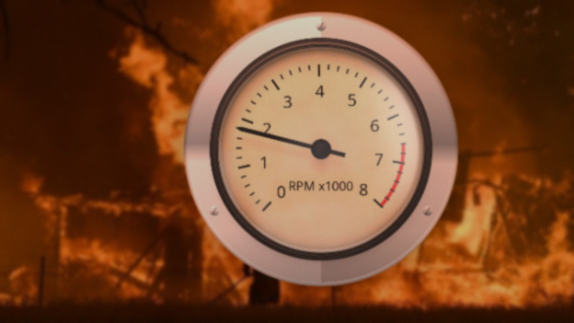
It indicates 1800 rpm
